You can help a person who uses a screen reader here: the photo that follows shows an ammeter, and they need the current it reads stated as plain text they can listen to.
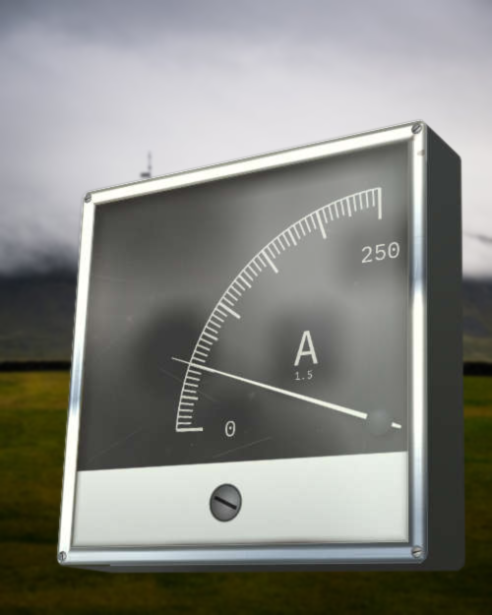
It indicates 50 A
